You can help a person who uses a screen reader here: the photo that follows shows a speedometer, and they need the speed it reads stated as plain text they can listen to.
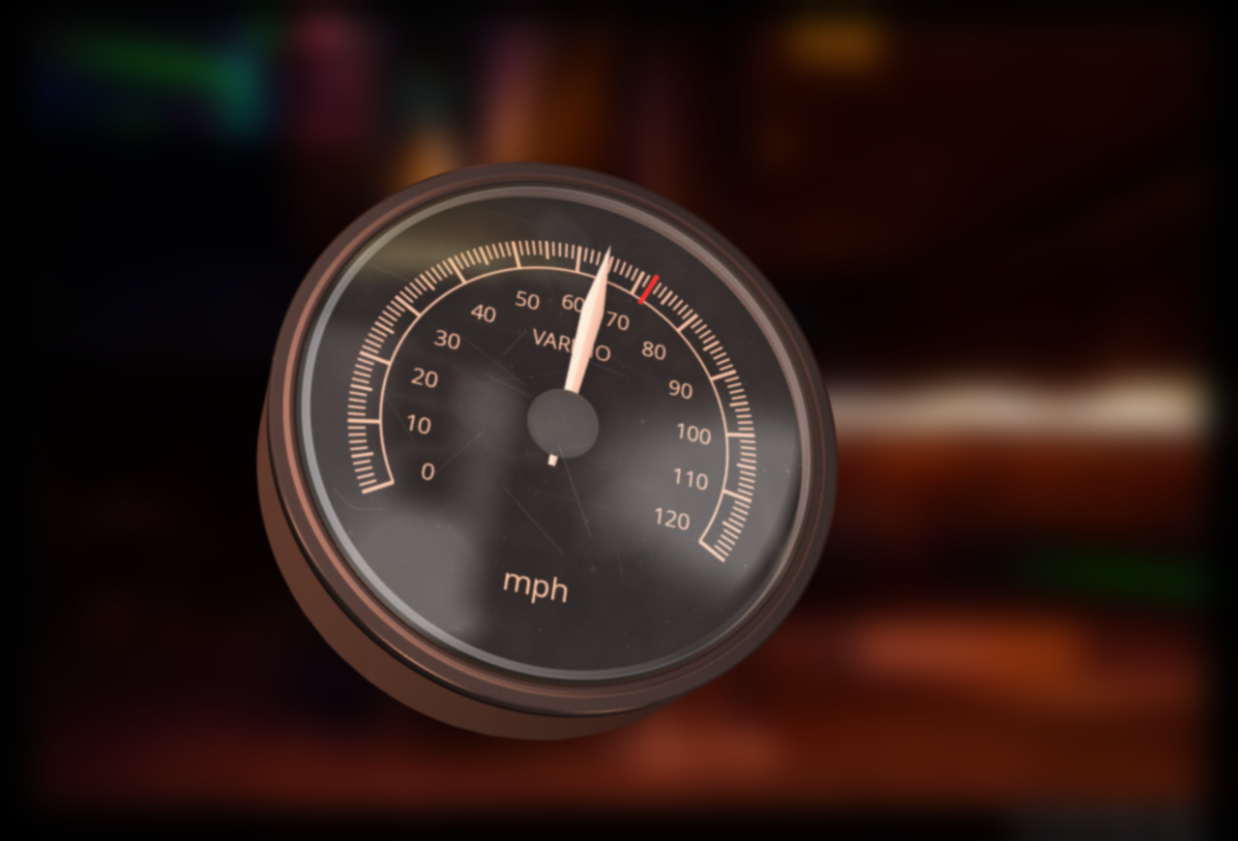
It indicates 64 mph
